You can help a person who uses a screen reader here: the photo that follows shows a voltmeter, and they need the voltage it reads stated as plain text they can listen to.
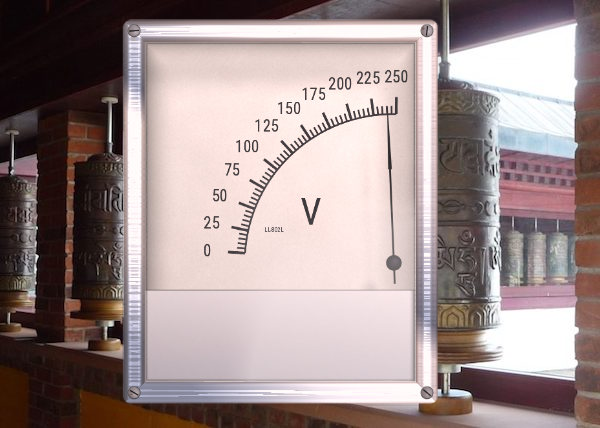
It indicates 240 V
